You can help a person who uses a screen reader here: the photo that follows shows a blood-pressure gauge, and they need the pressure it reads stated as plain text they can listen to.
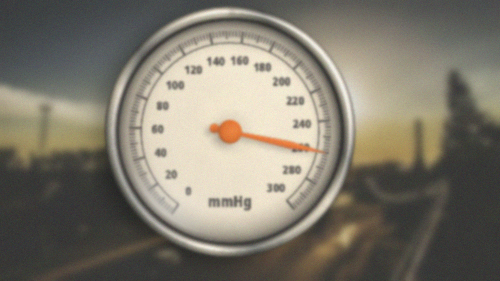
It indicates 260 mmHg
